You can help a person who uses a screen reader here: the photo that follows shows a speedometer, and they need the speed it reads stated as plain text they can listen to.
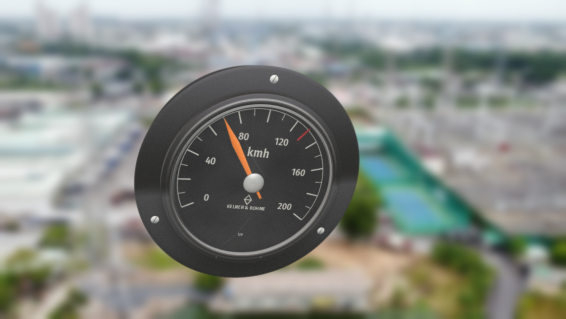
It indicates 70 km/h
